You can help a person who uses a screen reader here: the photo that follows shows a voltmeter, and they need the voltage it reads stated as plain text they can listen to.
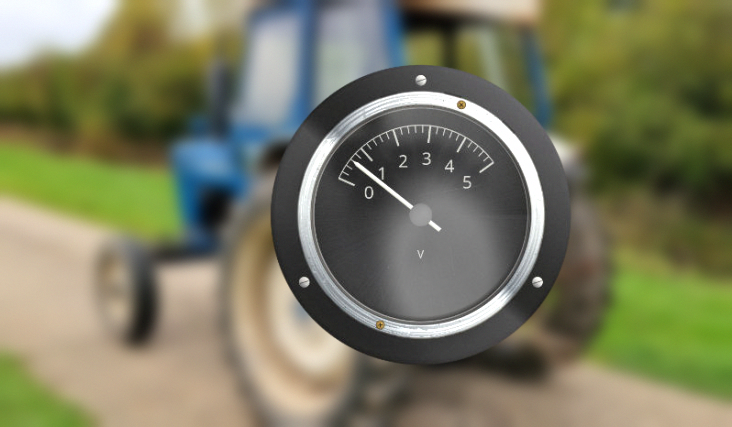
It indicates 0.6 V
